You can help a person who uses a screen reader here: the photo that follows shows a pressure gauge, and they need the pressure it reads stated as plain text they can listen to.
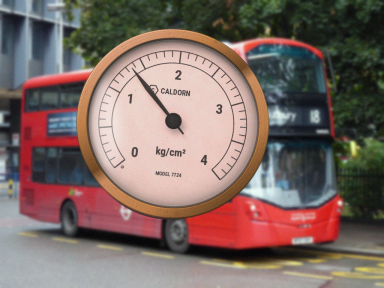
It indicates 1.35 kg/cm²
